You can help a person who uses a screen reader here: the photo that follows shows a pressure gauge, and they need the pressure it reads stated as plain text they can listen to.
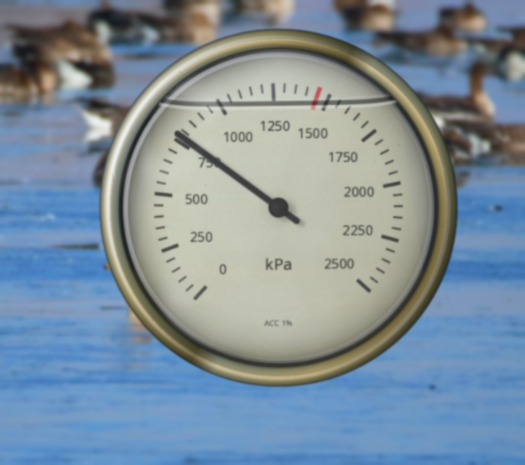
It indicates 775 kPa
